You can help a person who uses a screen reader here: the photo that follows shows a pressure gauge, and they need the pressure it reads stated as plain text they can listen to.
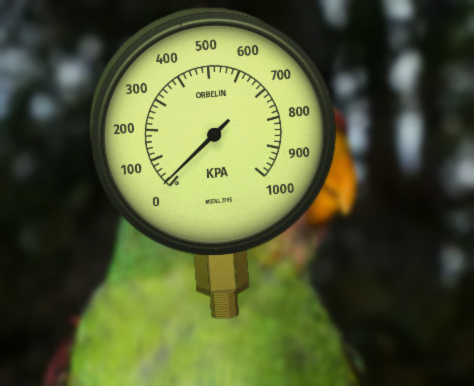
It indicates 20 kPa
